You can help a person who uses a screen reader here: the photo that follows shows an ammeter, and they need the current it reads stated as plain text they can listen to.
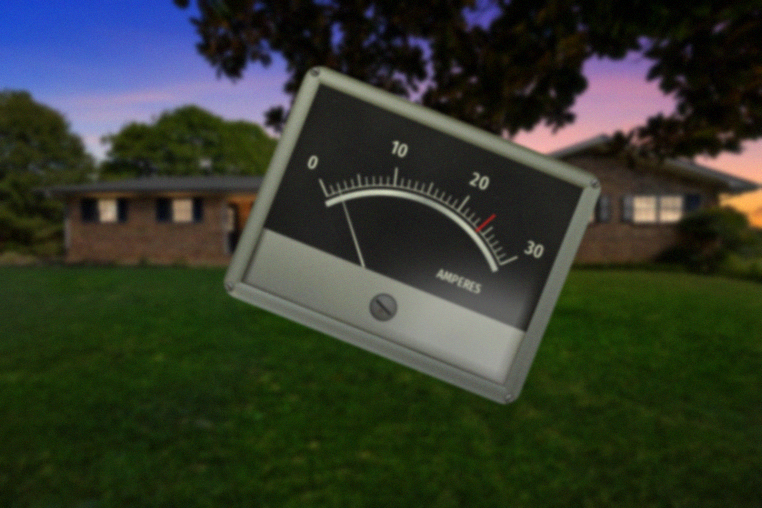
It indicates 2 A
